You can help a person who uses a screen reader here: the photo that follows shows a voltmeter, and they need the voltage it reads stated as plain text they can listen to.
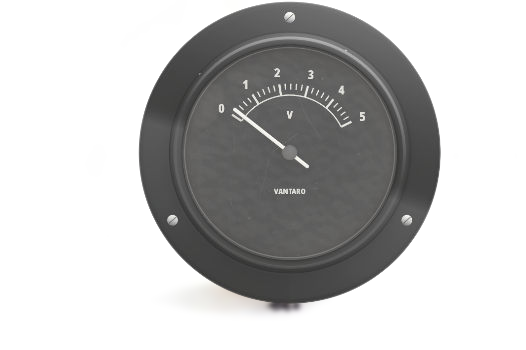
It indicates 0.2 V
